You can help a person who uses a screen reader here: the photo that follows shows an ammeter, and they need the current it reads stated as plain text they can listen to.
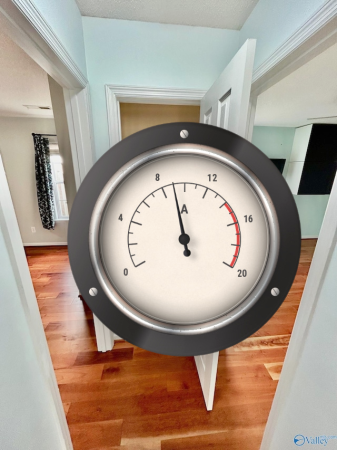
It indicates 9 A
